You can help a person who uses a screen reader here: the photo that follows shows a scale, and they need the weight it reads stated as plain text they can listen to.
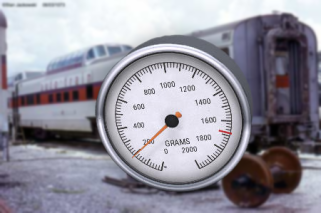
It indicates 200 g
